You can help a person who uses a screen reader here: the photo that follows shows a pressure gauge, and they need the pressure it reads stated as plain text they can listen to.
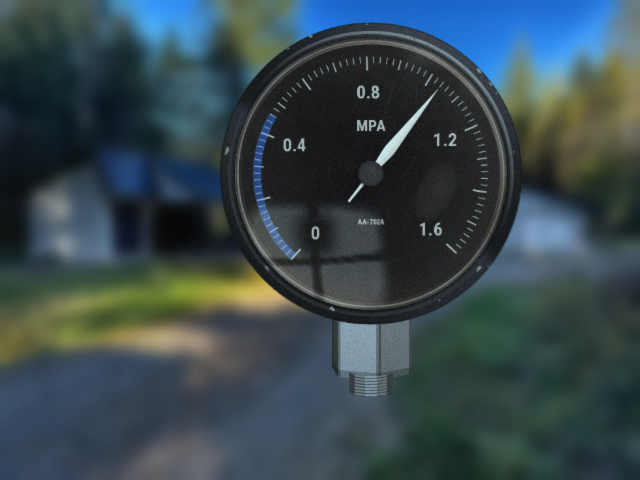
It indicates 1.04 MPa
